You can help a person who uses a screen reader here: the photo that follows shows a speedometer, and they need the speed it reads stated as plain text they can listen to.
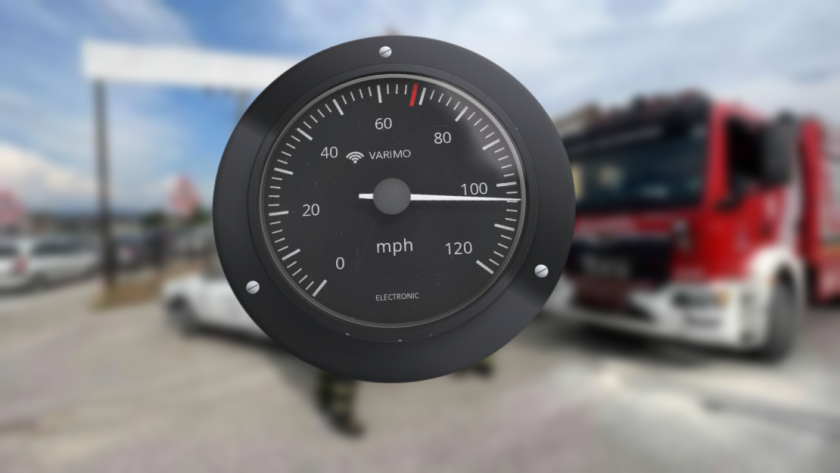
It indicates 104 mph
